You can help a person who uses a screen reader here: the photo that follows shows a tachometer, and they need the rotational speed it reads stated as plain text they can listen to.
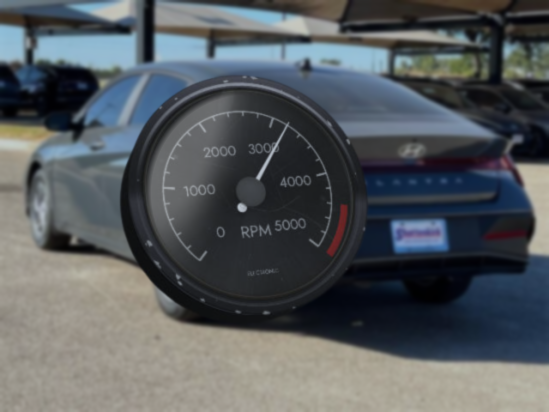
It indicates 3200 rpm
